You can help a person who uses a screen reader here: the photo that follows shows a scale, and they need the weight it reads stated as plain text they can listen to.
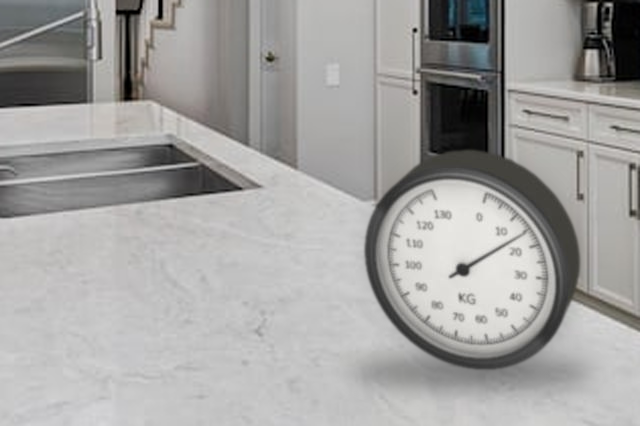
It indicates 15 kg
